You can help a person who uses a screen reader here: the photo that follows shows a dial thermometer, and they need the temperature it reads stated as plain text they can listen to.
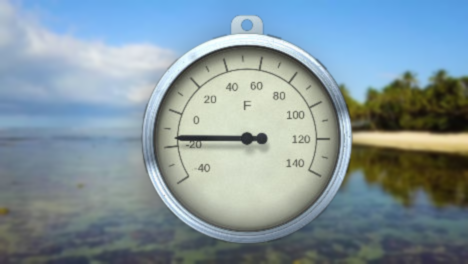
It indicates -15 °F
